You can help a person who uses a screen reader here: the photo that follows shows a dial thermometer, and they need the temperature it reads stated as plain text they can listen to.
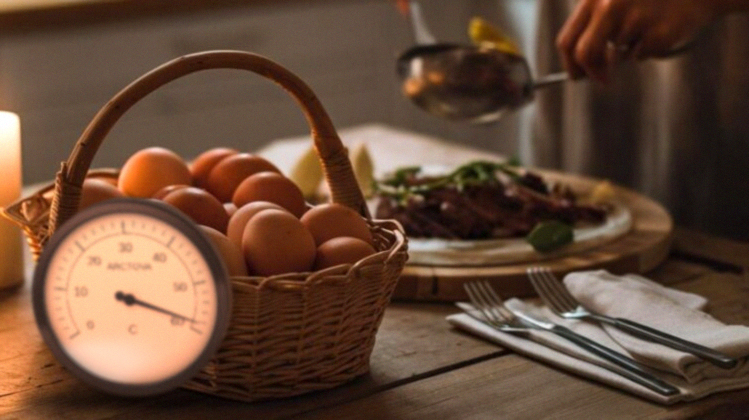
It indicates 58 °C
